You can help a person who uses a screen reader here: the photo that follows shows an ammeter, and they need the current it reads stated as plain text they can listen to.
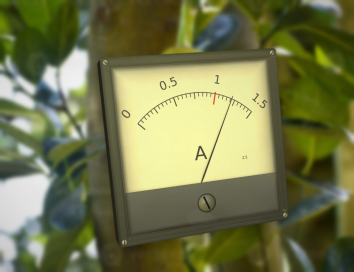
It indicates 1.2 A
